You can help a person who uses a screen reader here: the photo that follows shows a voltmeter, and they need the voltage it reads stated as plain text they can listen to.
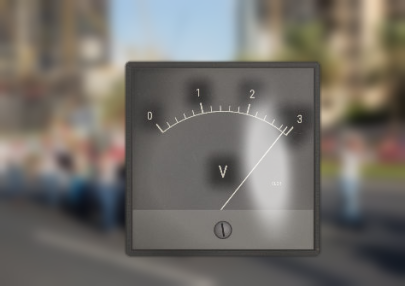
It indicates 2.9 V
